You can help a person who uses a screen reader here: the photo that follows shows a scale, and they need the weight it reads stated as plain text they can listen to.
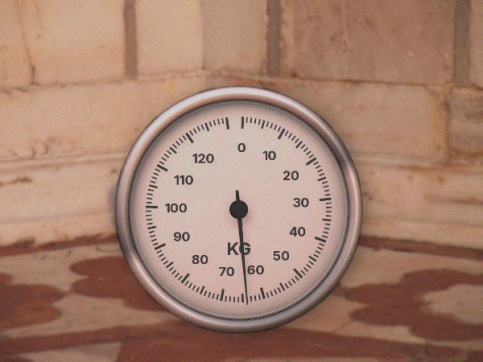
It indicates 64 kg
